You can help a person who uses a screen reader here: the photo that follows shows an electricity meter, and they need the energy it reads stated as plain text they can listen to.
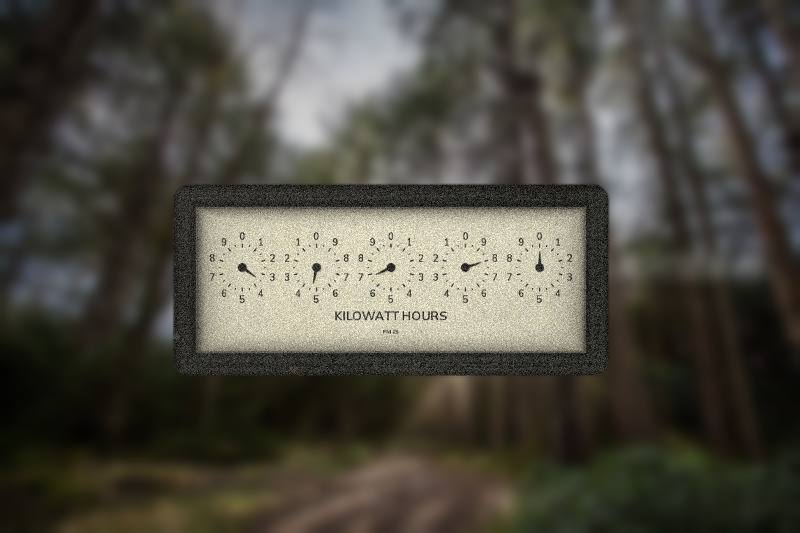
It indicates 34680 kWh
